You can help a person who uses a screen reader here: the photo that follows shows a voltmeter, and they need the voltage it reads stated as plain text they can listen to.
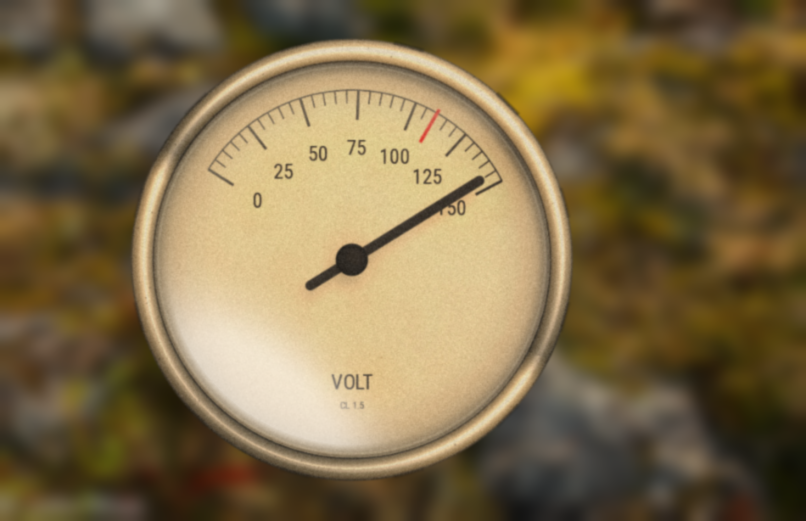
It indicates 145 V
